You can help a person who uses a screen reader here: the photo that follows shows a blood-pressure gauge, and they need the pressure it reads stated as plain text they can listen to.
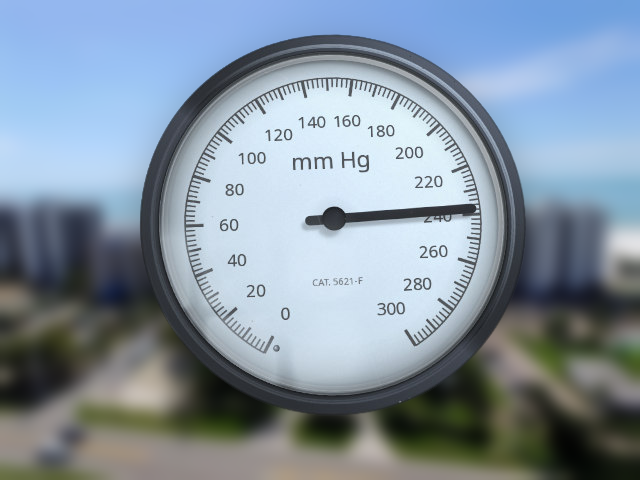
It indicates 238 mmHg
